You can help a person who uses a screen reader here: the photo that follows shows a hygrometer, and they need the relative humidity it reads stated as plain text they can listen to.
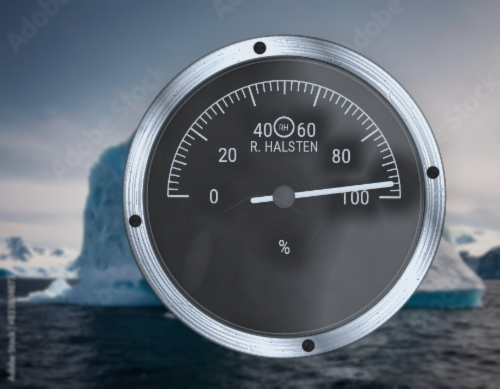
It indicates 96 %
